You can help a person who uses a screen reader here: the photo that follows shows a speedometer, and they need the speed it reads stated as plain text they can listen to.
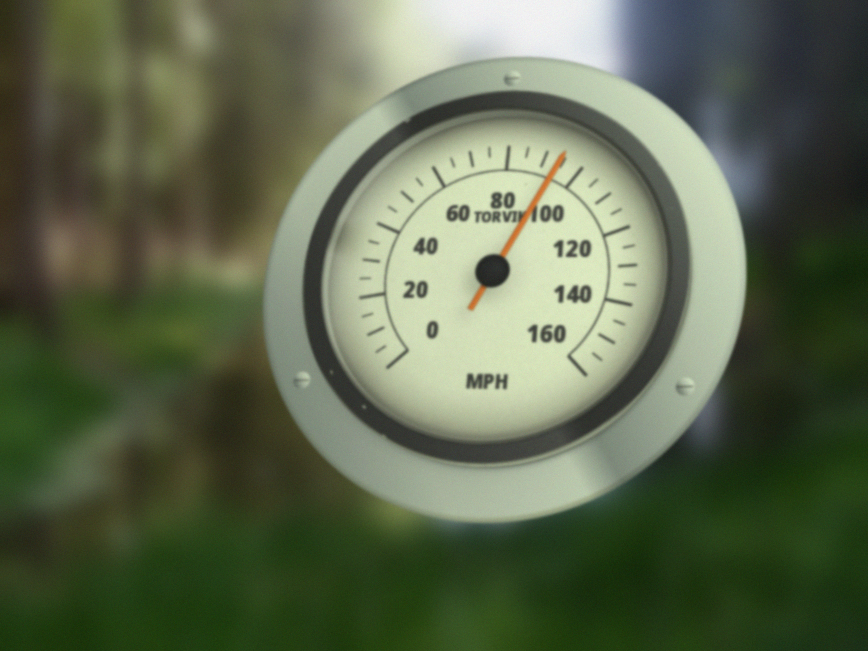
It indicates 95 mph
